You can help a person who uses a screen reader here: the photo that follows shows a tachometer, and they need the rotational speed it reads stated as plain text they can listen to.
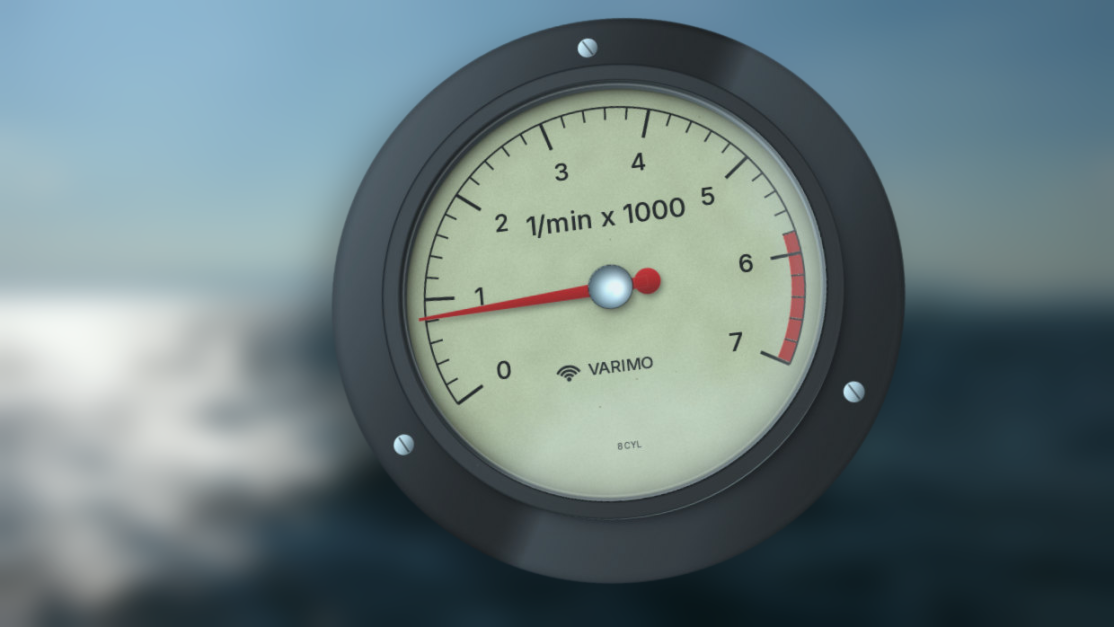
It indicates 800 rpm
